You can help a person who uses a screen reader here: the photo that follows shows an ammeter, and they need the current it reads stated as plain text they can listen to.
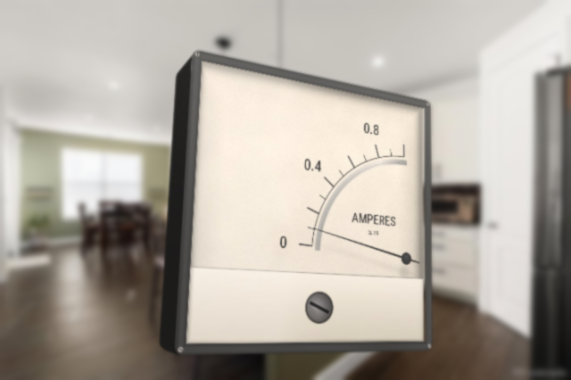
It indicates 0.1 A
